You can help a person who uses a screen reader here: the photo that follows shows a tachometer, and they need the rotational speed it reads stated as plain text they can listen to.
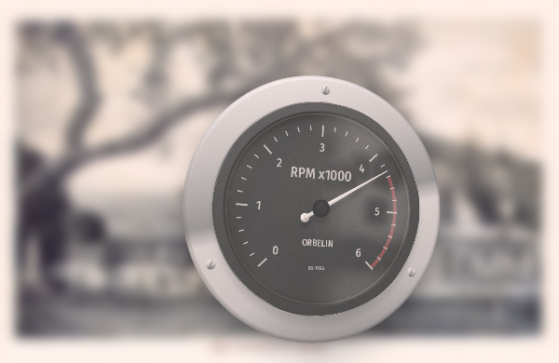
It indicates 4300 rpm
